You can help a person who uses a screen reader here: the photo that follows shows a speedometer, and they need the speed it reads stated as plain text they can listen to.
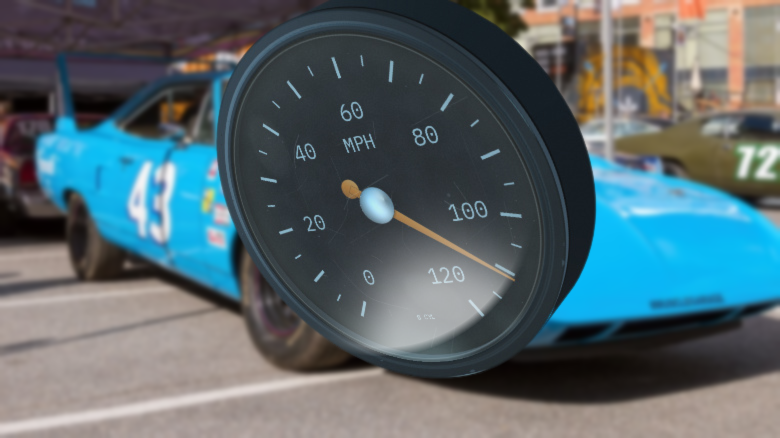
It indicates 110 mph
